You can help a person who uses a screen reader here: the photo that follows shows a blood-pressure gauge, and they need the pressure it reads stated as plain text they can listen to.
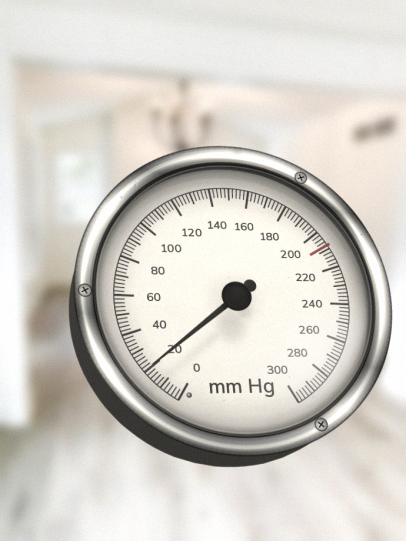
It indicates 20 mmHg
